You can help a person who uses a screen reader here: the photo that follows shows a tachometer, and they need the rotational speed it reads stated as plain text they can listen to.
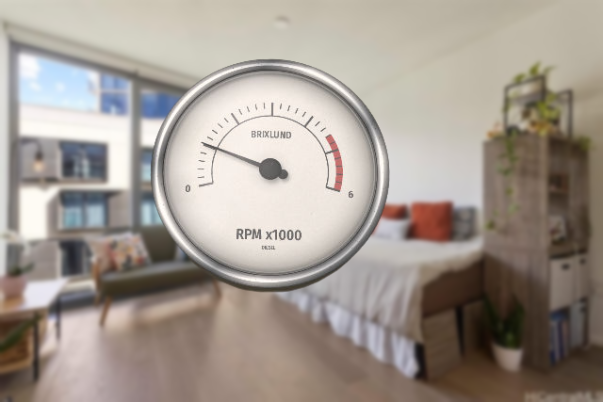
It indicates 1000 rpm
